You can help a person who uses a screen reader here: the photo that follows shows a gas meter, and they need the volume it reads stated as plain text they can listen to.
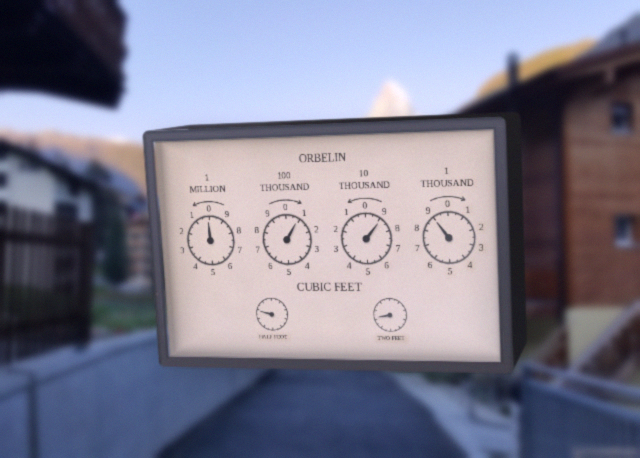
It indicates 8900 ft³
